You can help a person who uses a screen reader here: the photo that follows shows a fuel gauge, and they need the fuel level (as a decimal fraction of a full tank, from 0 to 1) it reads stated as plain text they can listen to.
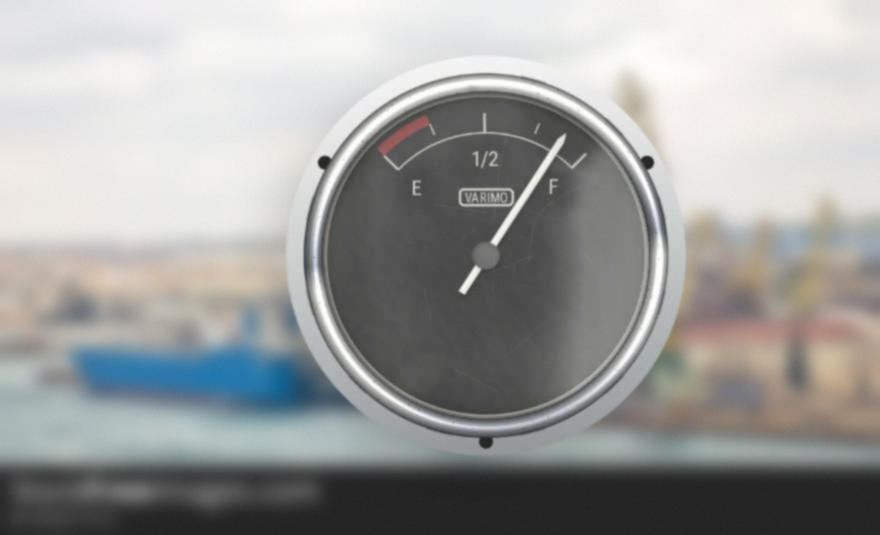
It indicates 0.875
